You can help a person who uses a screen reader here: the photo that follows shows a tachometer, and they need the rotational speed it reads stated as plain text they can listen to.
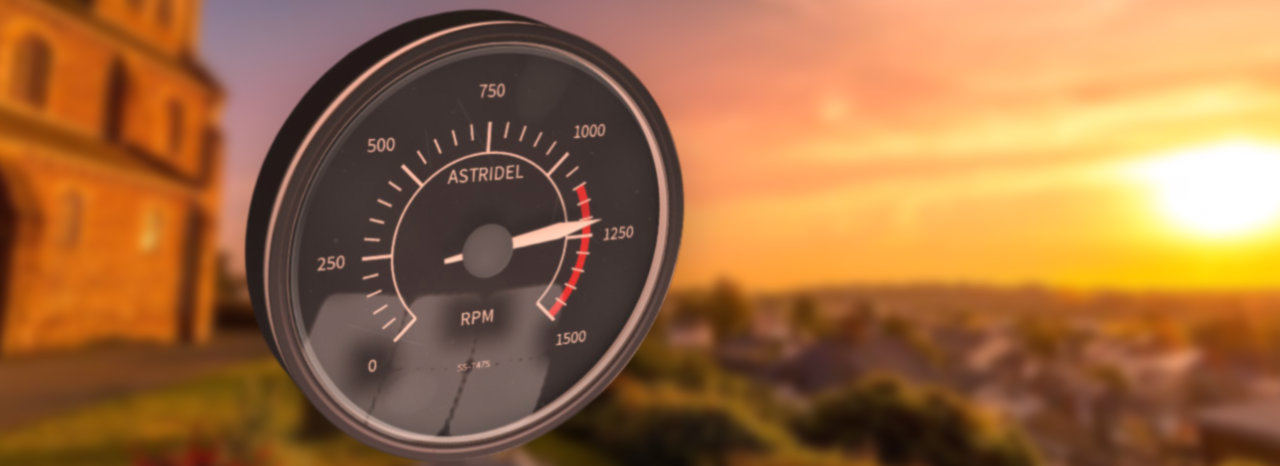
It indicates 1200 rpm
